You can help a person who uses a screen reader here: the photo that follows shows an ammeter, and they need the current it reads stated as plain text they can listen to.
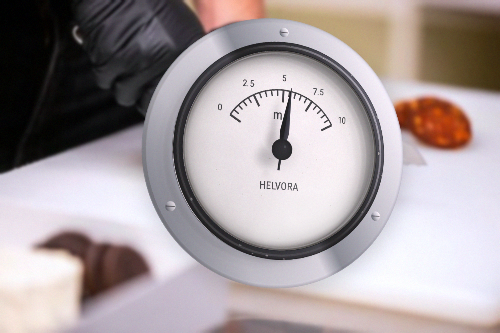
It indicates 5.5 mA
